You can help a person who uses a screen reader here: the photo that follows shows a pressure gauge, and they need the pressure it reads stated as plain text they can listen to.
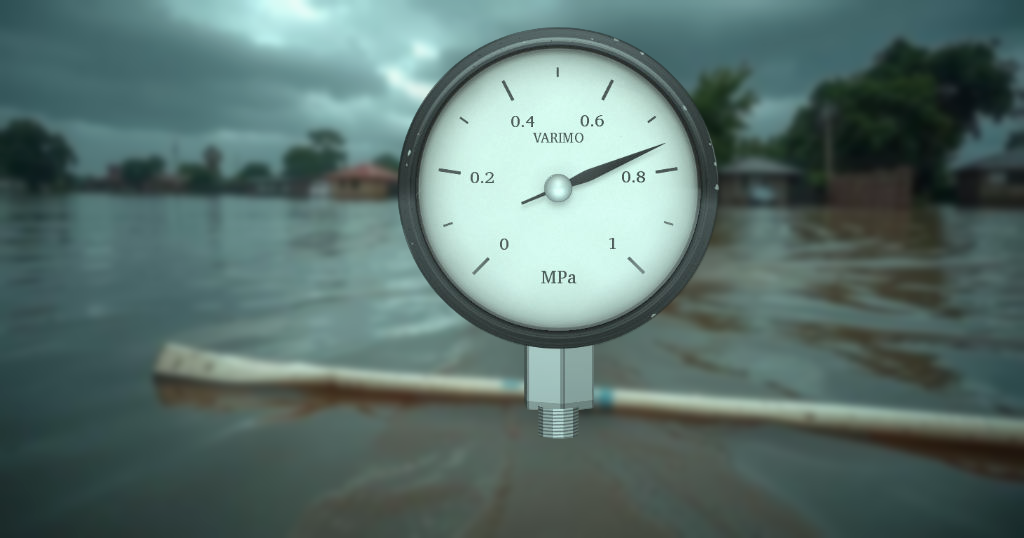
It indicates 0.75 MPa
